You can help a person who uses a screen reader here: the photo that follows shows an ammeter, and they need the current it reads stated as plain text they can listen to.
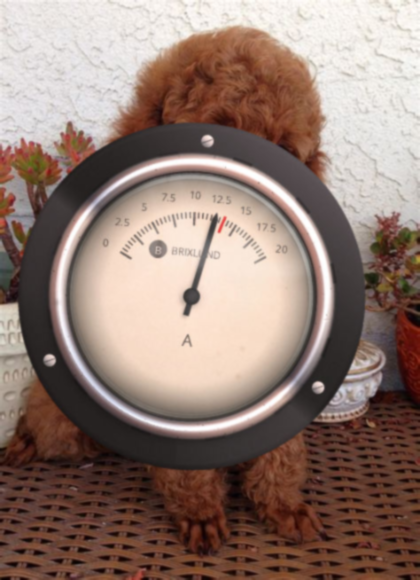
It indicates 12.5 A
